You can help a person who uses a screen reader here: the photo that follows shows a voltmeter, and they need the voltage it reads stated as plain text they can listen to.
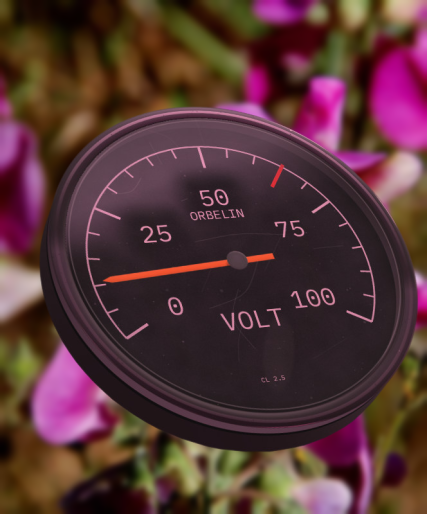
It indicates 10 V
